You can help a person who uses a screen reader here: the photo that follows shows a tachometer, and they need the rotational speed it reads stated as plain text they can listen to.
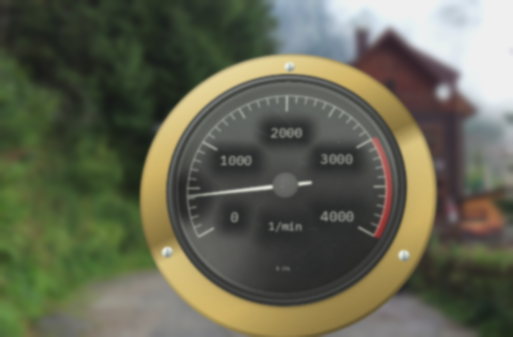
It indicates 400 rpm
